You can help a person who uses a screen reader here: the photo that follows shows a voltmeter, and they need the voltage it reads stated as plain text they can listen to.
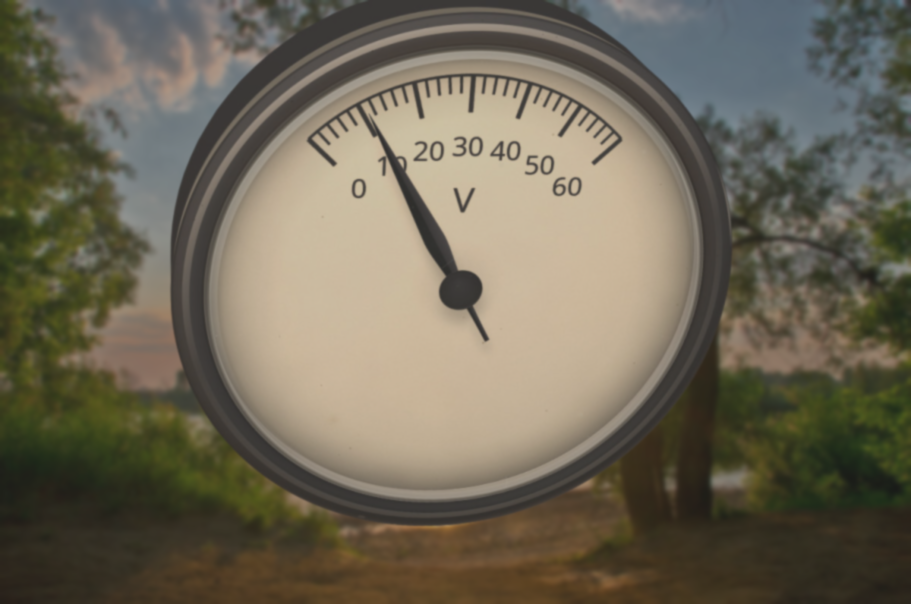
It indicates 11 V
